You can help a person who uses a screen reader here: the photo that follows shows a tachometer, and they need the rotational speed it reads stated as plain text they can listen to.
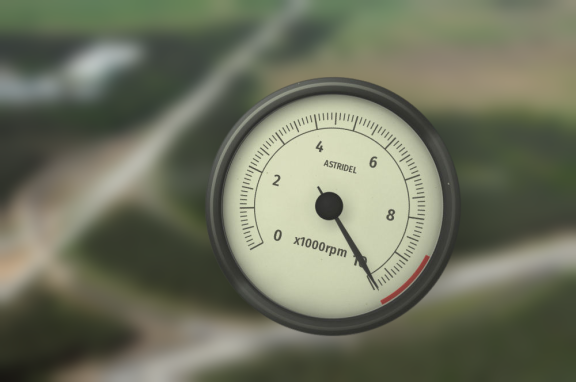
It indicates 9900 rpm
